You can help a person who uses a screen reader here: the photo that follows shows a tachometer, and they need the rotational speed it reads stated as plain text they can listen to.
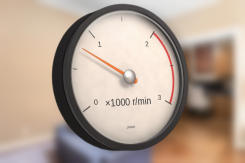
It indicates 750 rpm
